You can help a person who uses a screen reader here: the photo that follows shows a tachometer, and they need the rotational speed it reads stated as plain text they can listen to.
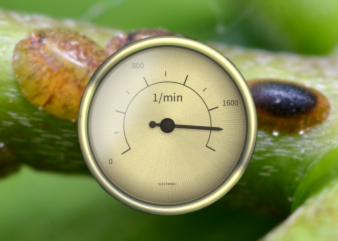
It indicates 1800 rpm
